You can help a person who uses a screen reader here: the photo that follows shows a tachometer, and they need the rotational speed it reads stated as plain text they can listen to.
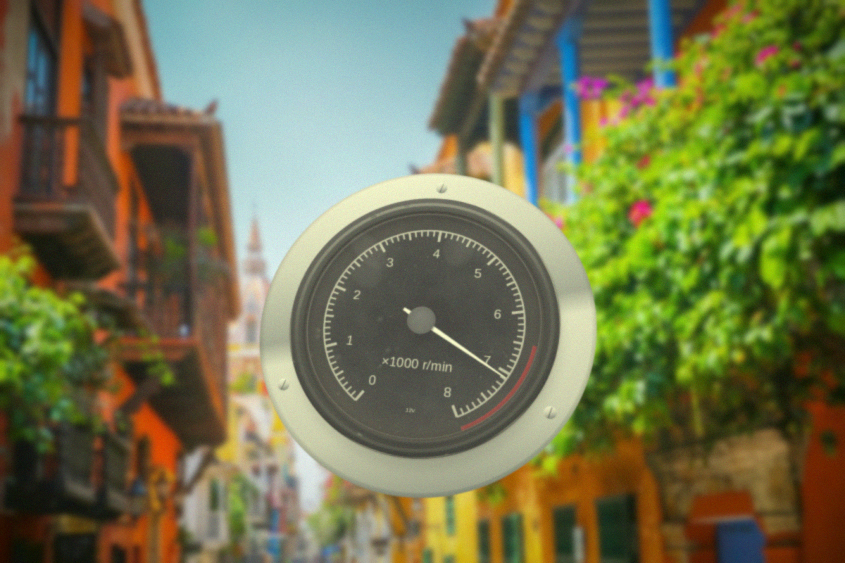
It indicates 7100 rpm
